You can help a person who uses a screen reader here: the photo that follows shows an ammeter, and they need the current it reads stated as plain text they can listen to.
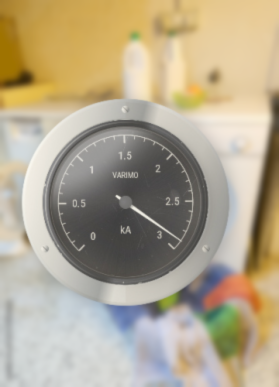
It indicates 2.9 kA
